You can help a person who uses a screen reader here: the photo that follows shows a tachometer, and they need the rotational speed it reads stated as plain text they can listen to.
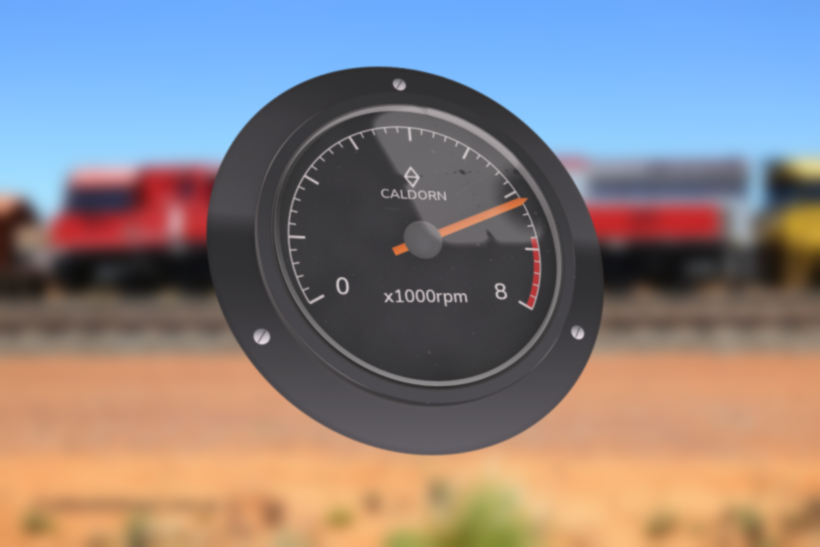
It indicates 6200 rpm
